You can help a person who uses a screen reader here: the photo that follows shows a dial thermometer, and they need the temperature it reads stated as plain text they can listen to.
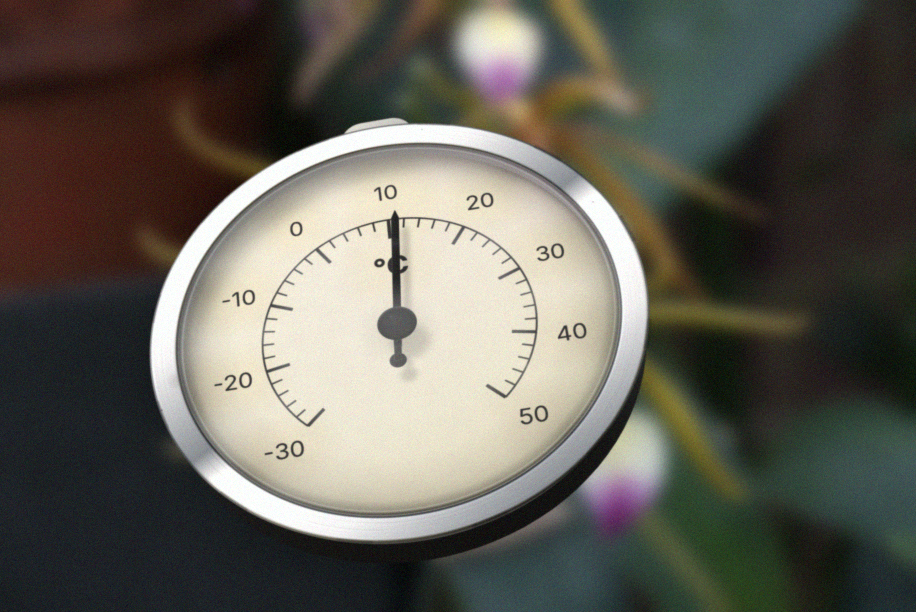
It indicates 11 °C
